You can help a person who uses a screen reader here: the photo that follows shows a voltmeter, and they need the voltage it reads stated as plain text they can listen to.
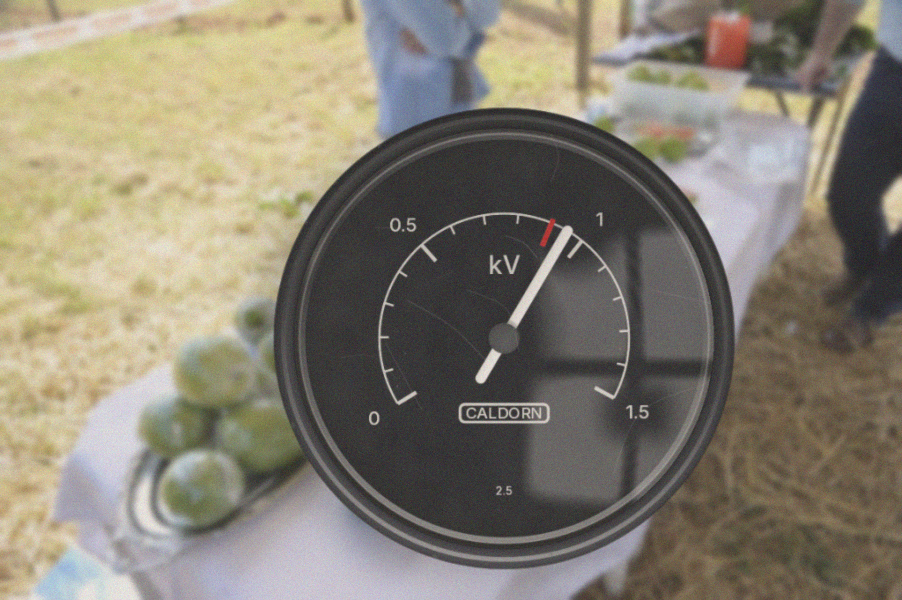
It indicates 0.95 kV
